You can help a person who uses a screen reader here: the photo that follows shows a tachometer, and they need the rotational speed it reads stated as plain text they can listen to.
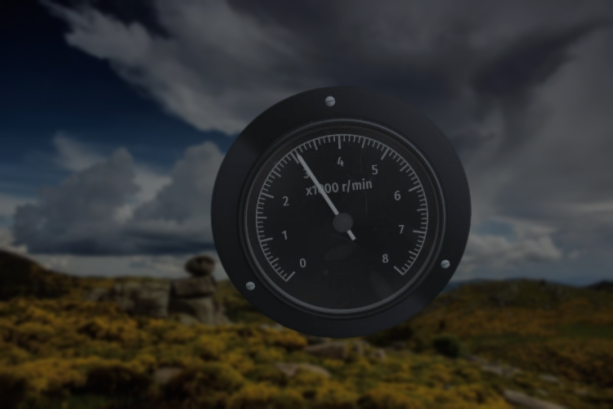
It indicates 3100 rpm
